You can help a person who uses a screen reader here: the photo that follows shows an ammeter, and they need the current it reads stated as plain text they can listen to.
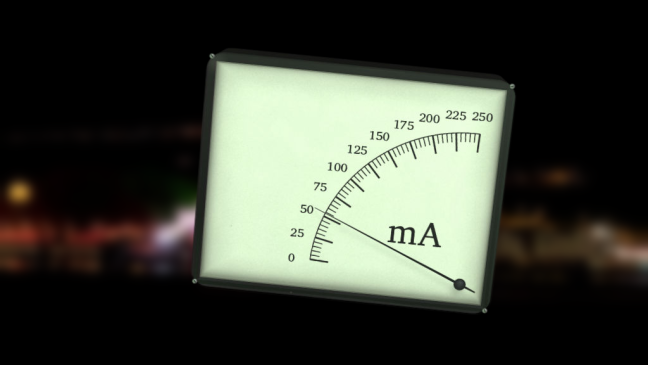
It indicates 55 mA
